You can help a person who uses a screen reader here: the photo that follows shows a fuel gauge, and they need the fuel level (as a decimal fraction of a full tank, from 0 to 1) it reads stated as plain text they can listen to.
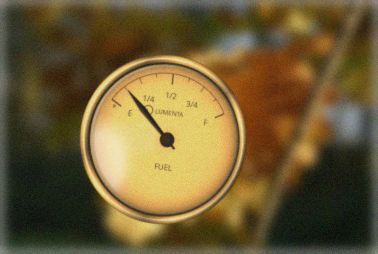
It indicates 0.125
